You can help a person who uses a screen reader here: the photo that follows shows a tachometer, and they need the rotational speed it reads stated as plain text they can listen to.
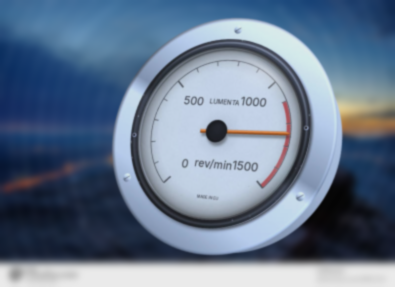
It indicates 1250 rpm
